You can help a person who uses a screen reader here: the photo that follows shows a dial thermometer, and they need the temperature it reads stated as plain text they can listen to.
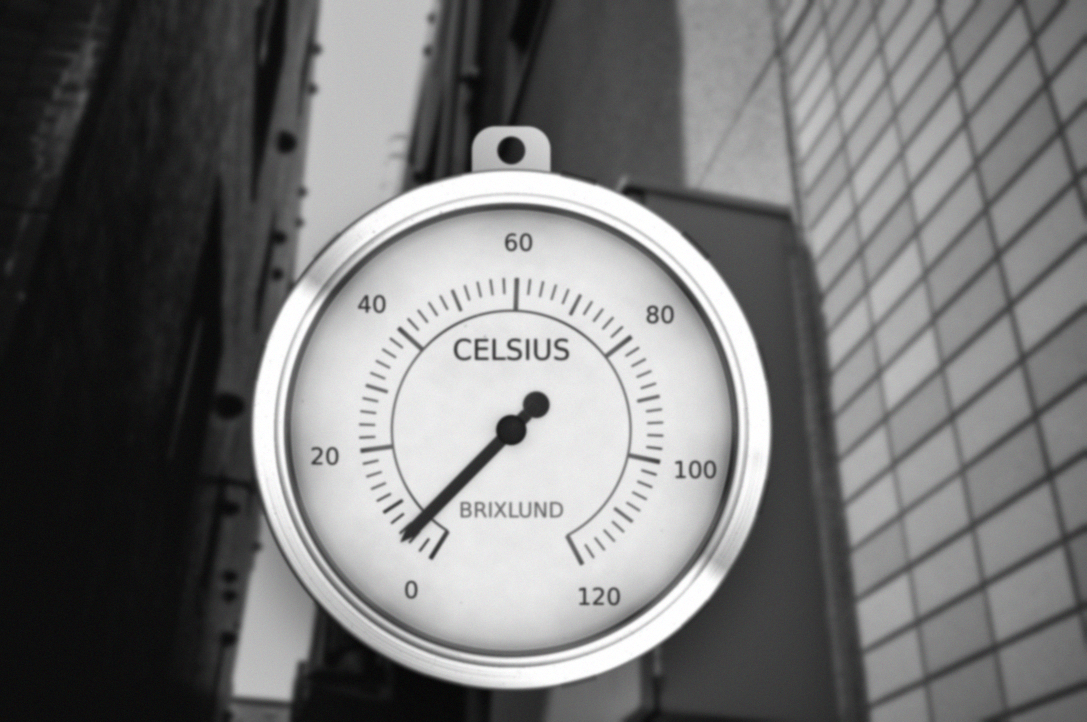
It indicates 5 °C
